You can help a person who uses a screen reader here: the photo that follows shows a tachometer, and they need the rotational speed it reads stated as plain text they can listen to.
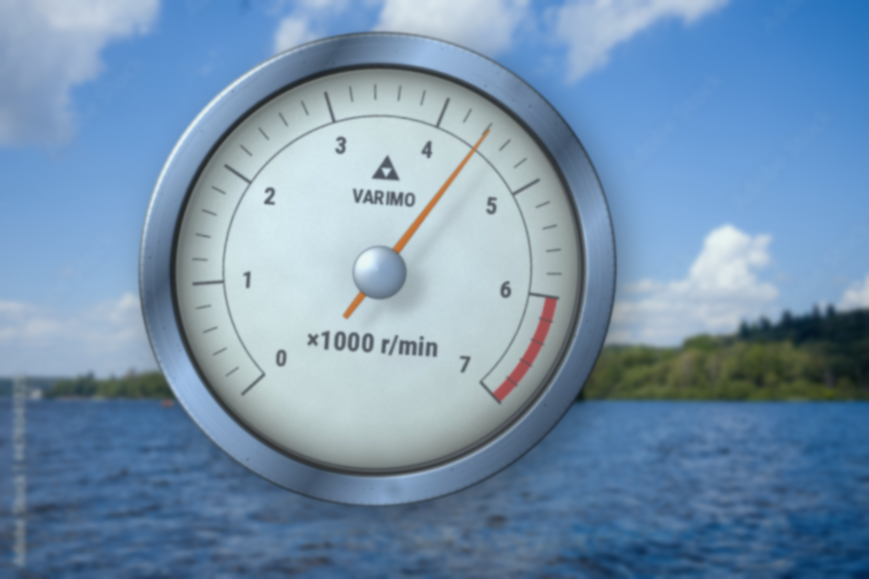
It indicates 4400 rpm
